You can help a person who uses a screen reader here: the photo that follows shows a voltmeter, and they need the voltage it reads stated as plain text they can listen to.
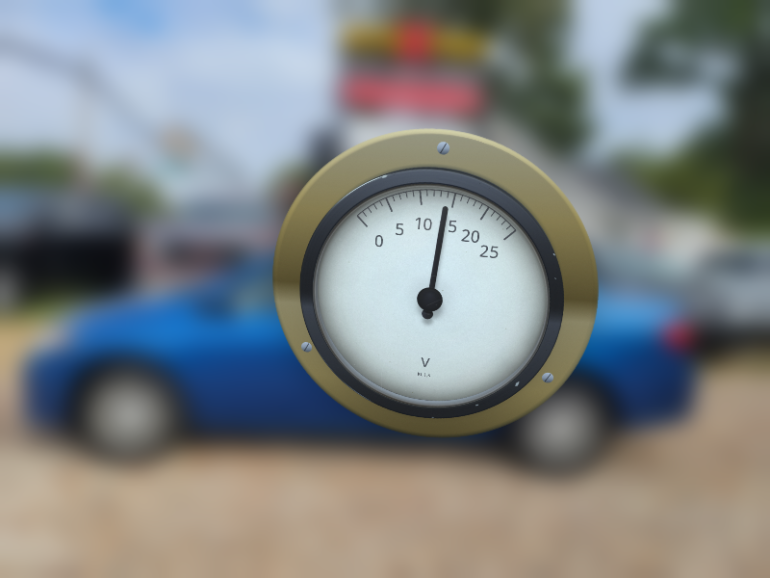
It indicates 14 V
